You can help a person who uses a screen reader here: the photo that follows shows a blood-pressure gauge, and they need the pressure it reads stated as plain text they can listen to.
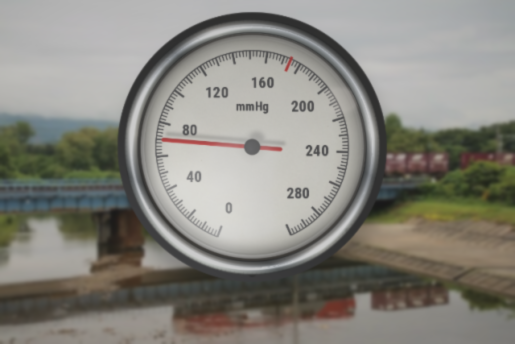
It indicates 70 mmHg
